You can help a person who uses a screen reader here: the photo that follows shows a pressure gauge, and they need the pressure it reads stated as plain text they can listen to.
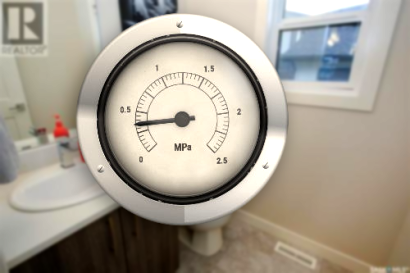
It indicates 0.35 MPa
